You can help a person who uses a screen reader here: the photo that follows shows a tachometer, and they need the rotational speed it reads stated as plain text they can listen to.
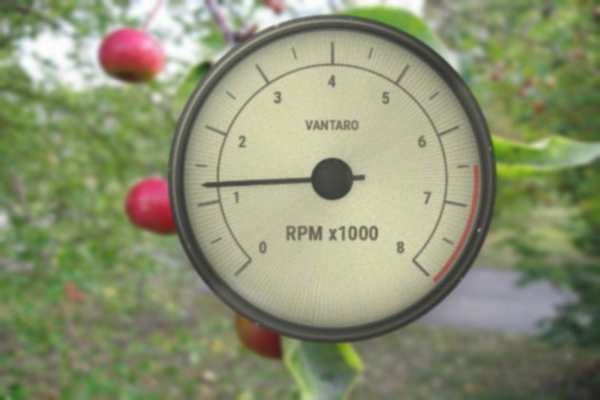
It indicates 1250 rpm
